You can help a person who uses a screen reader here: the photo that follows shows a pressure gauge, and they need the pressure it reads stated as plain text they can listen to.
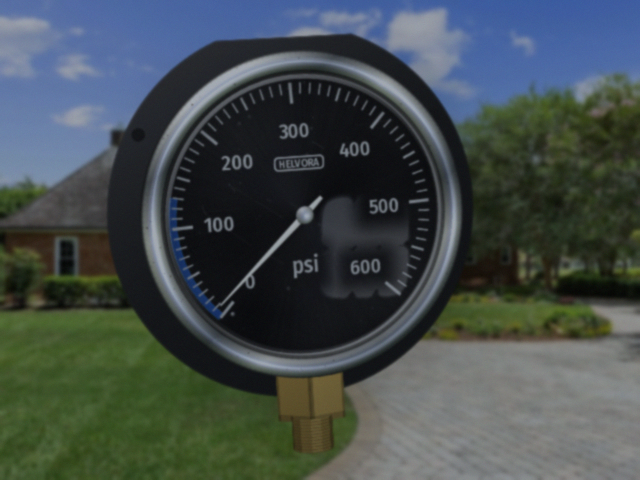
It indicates 10 psi
